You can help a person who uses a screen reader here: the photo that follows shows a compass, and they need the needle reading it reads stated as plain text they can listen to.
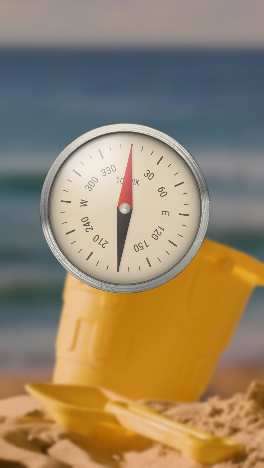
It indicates 0 °
